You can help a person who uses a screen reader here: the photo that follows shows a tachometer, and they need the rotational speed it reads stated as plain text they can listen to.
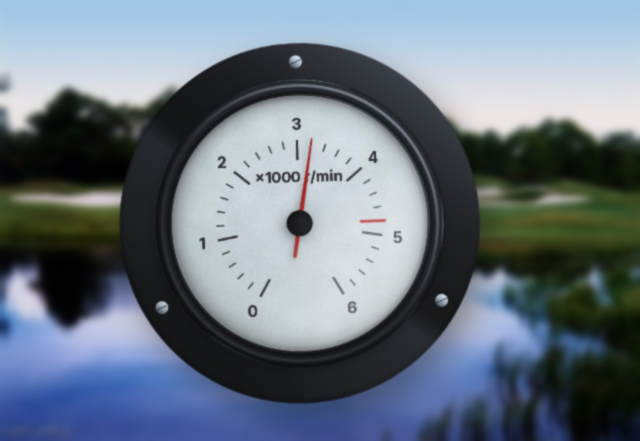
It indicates 3200 rpm
